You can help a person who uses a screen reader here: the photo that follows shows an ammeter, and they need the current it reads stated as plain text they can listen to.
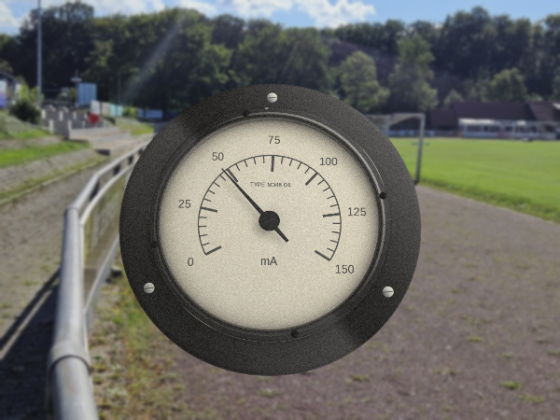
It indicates 47.5 mA
